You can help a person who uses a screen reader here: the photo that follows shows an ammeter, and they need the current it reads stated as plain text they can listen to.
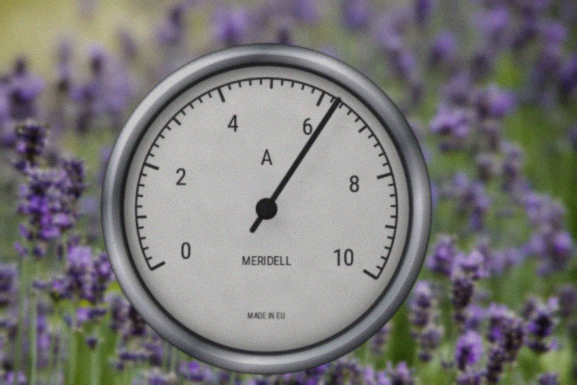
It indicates 6.3 A
